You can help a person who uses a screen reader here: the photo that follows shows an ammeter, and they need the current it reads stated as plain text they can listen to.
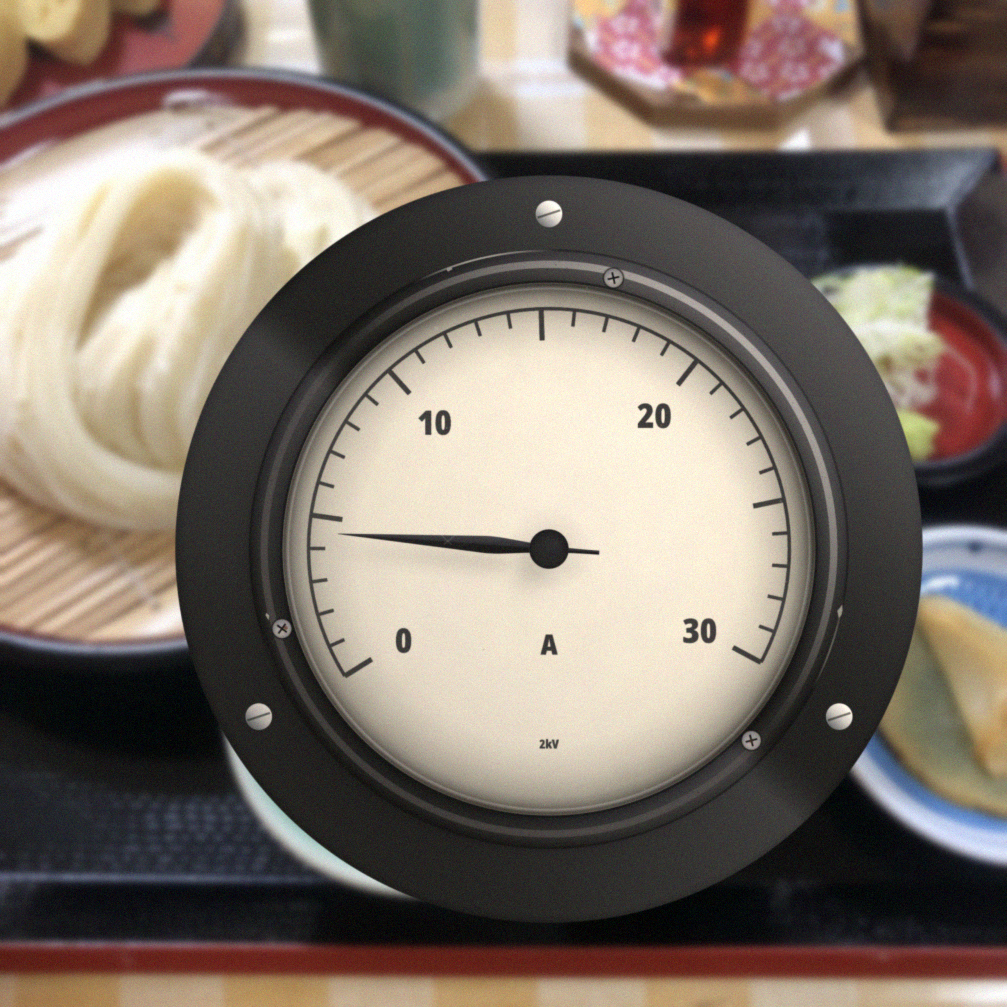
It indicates 4.5 A
